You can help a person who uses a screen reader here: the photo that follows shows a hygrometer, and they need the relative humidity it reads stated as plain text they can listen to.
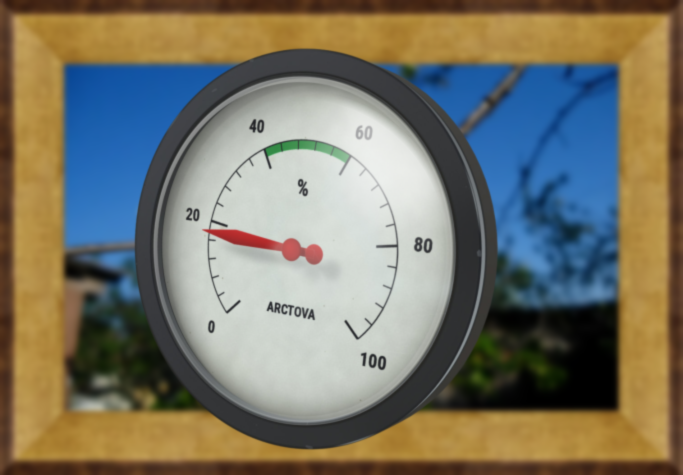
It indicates 18 %
